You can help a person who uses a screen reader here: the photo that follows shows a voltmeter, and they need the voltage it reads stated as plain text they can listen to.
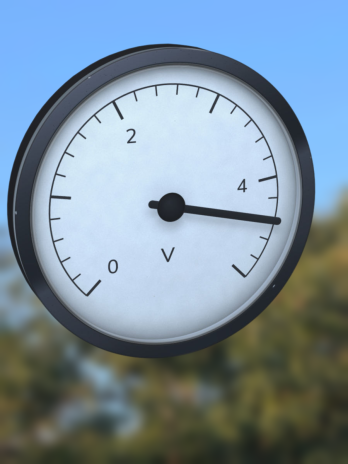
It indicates 4.4 V
